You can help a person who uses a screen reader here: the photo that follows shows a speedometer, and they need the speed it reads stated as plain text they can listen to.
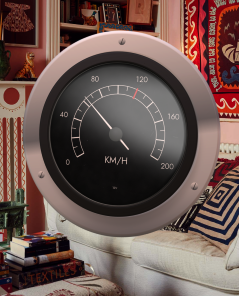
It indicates 65 km/h
